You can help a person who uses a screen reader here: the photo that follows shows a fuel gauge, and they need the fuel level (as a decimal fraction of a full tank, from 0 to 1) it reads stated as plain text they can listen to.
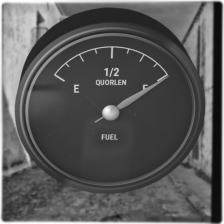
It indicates 1
